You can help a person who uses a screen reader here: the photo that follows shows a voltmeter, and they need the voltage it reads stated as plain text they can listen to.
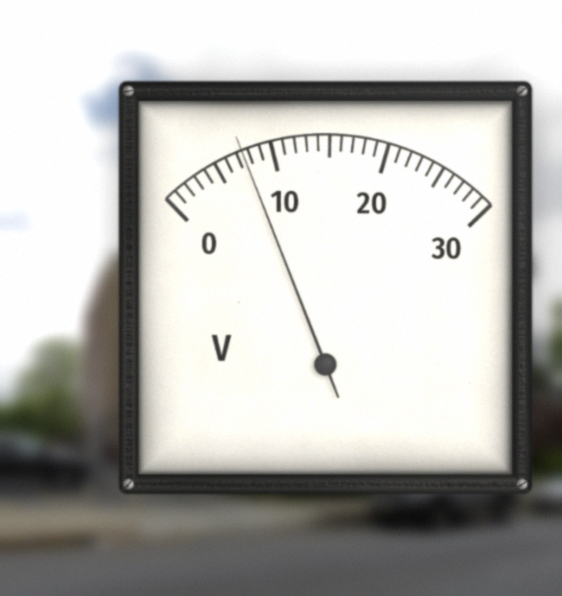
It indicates 7.5 V
